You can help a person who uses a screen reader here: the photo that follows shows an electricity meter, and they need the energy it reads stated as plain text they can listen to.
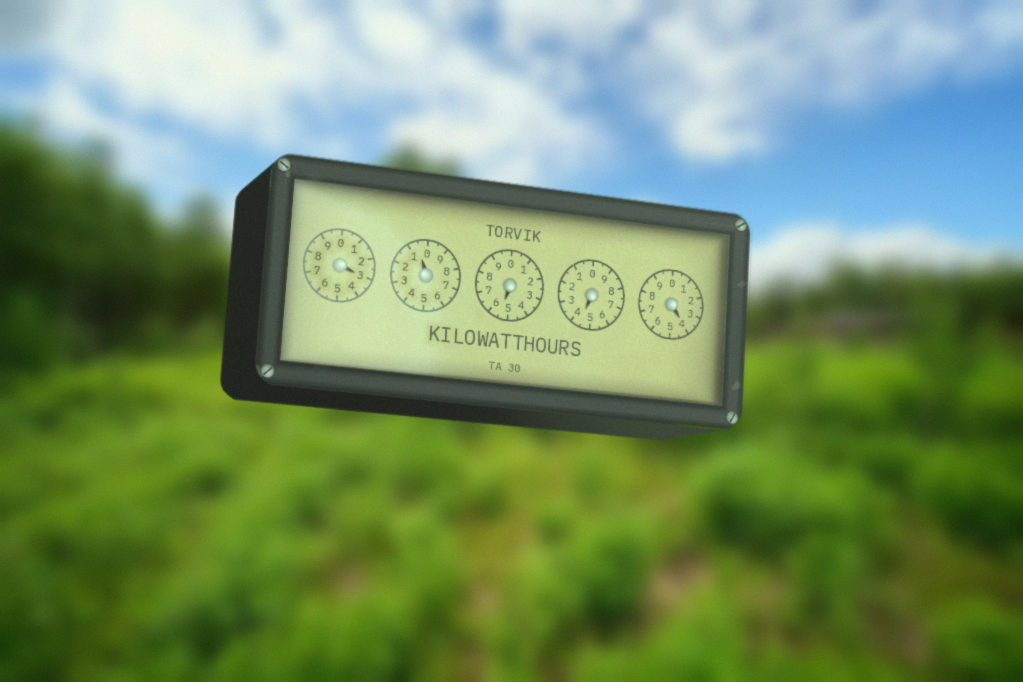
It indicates 30544 kWh
